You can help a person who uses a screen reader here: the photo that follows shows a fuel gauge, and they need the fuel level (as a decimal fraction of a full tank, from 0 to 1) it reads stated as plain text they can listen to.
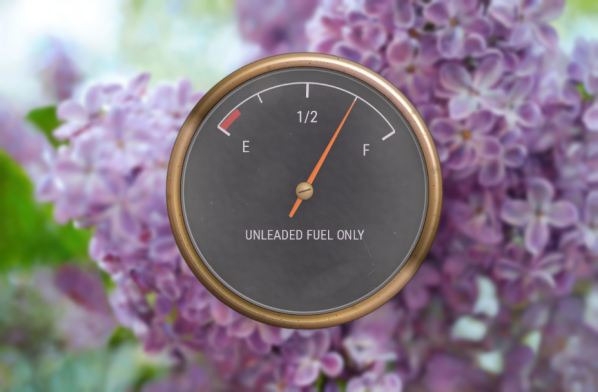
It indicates 0.75
